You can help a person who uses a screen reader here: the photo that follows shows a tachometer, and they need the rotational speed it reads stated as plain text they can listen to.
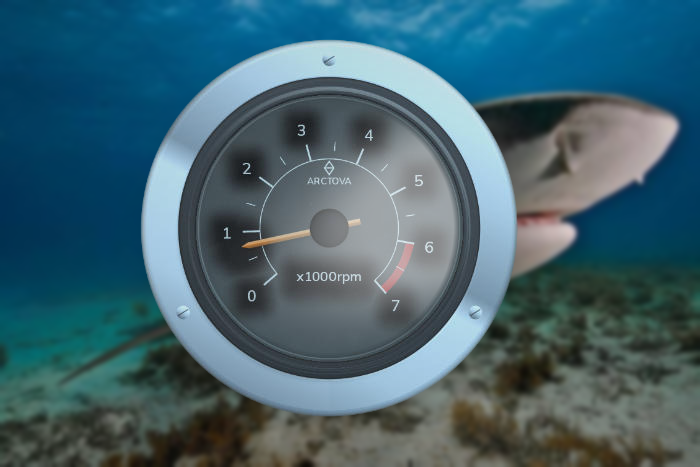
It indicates 750 rpm
